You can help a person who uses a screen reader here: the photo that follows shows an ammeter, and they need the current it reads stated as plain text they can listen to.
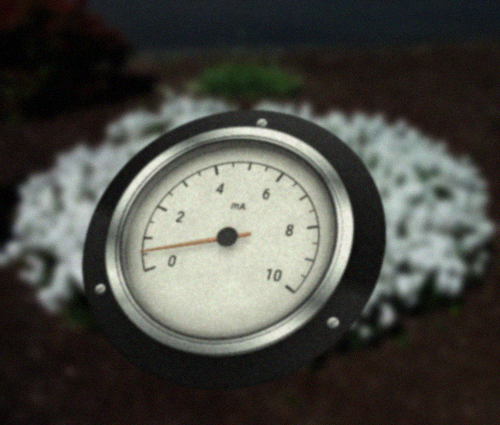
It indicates 0.5 mA
